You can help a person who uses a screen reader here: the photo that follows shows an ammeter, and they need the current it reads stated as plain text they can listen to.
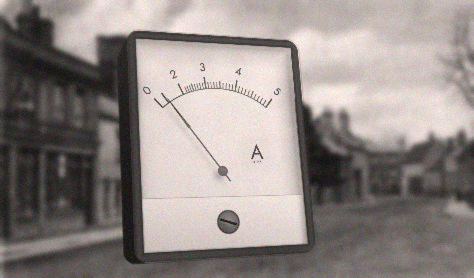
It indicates 1 A
